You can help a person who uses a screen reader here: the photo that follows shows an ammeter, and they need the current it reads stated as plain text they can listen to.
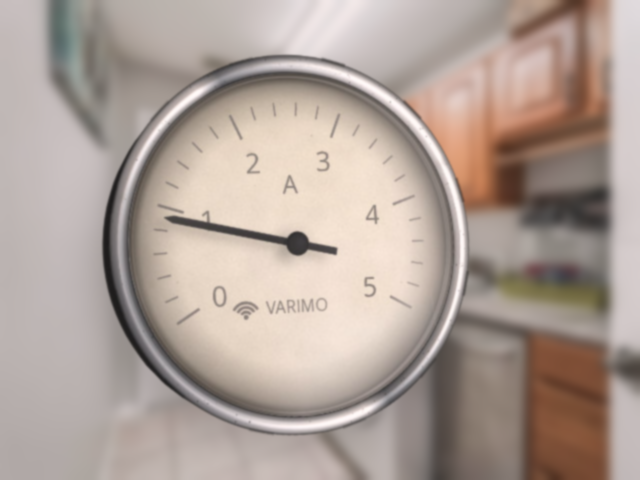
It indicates 0.9 A
